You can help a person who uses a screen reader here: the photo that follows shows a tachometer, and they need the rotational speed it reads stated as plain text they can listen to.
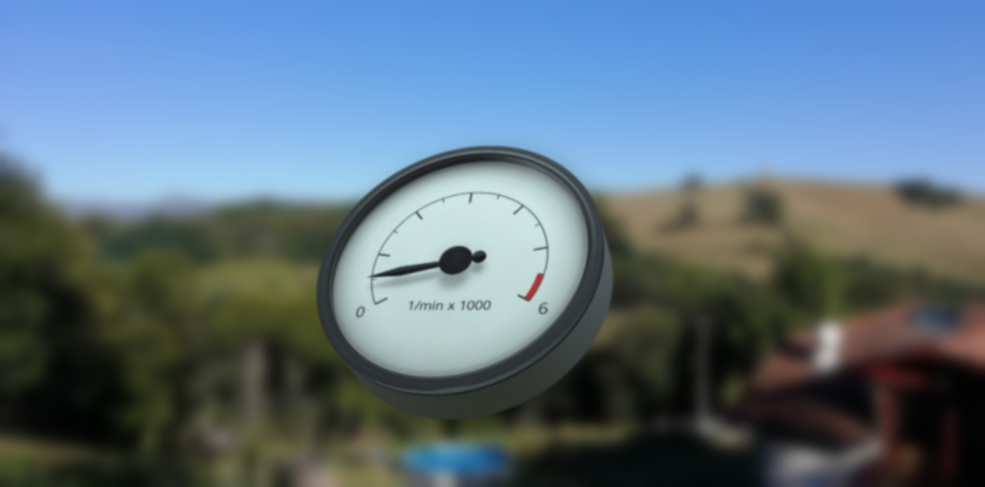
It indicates 500 rpm
